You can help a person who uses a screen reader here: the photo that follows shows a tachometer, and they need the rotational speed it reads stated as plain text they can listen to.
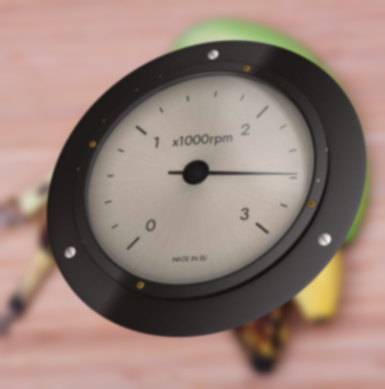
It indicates 2600 rpm
